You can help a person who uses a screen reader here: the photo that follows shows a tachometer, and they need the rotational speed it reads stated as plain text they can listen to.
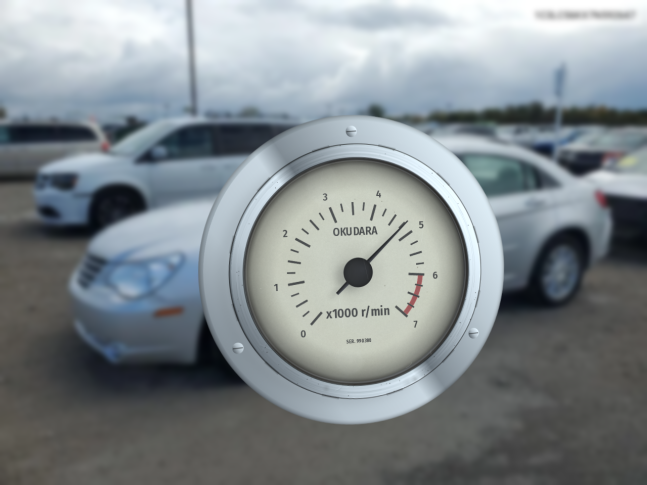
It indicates 4750 rpm
